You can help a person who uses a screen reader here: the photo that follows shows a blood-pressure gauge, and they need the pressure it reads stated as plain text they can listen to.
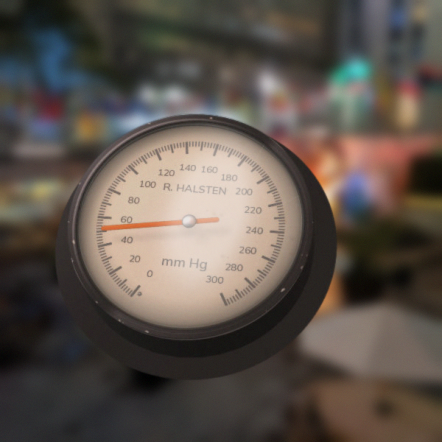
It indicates 50 mmHg
